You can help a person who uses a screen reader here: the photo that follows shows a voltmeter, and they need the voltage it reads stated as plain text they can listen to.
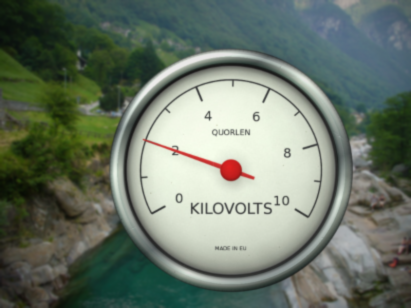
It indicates 2 kV
